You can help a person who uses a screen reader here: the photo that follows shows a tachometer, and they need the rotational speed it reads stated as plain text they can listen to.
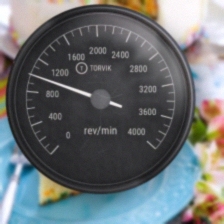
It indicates 1000 rpm
